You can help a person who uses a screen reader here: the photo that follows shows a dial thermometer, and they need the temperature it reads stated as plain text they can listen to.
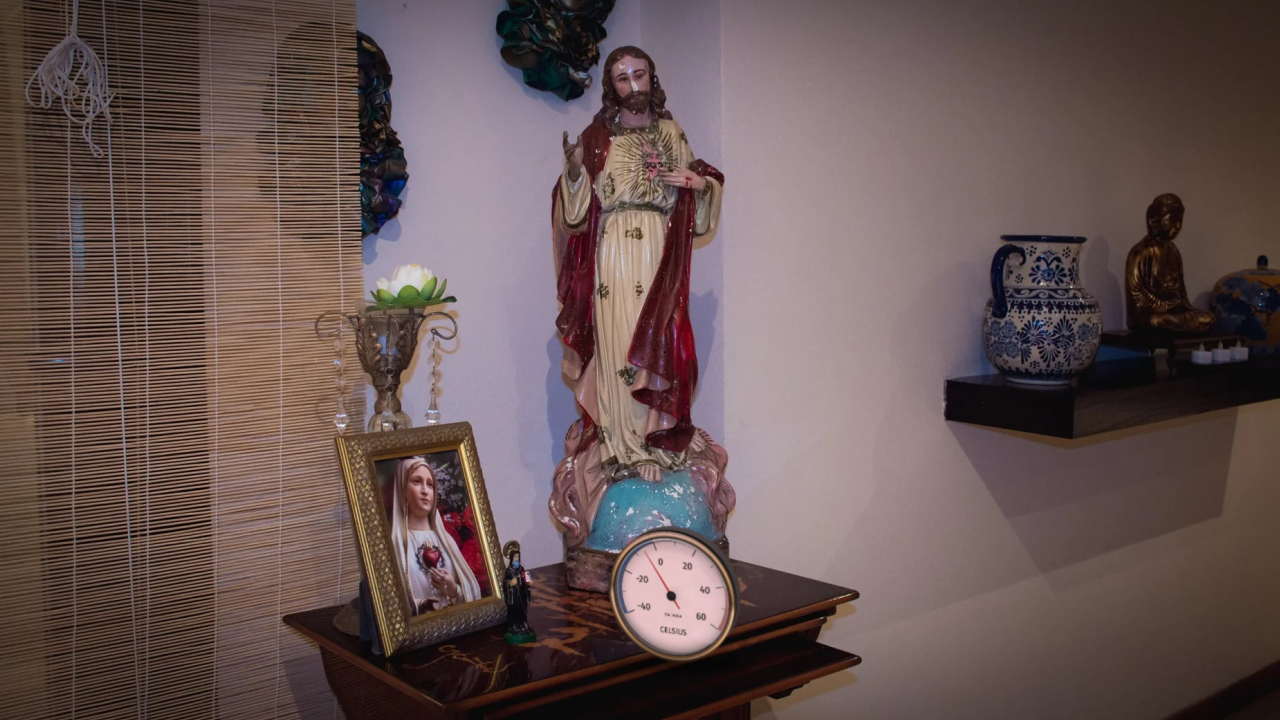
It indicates -5 °C
